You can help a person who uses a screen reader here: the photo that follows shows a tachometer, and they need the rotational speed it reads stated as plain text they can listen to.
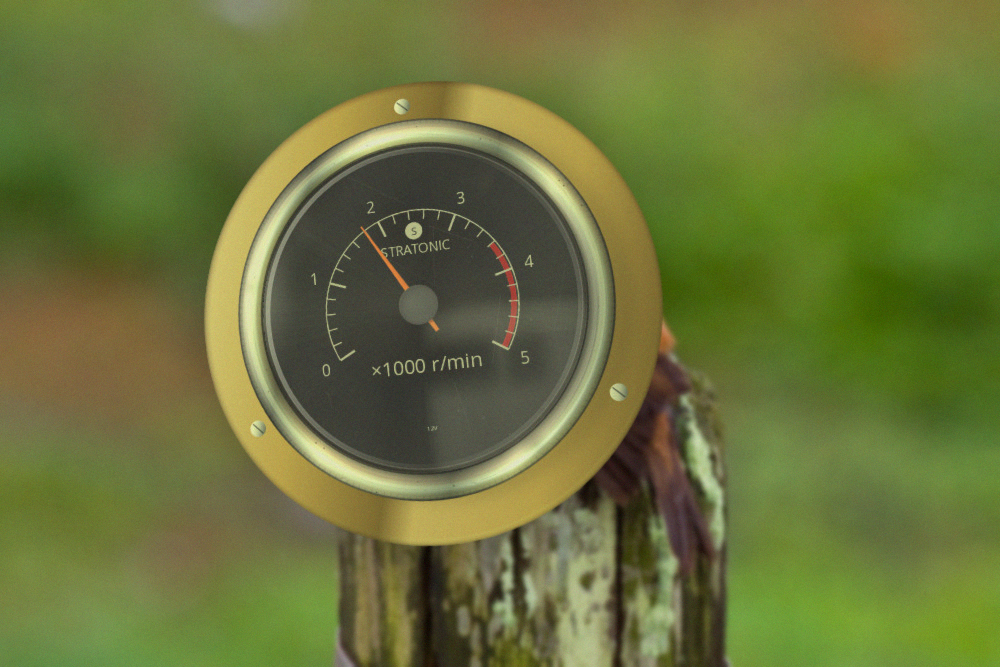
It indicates 1800 rpm
